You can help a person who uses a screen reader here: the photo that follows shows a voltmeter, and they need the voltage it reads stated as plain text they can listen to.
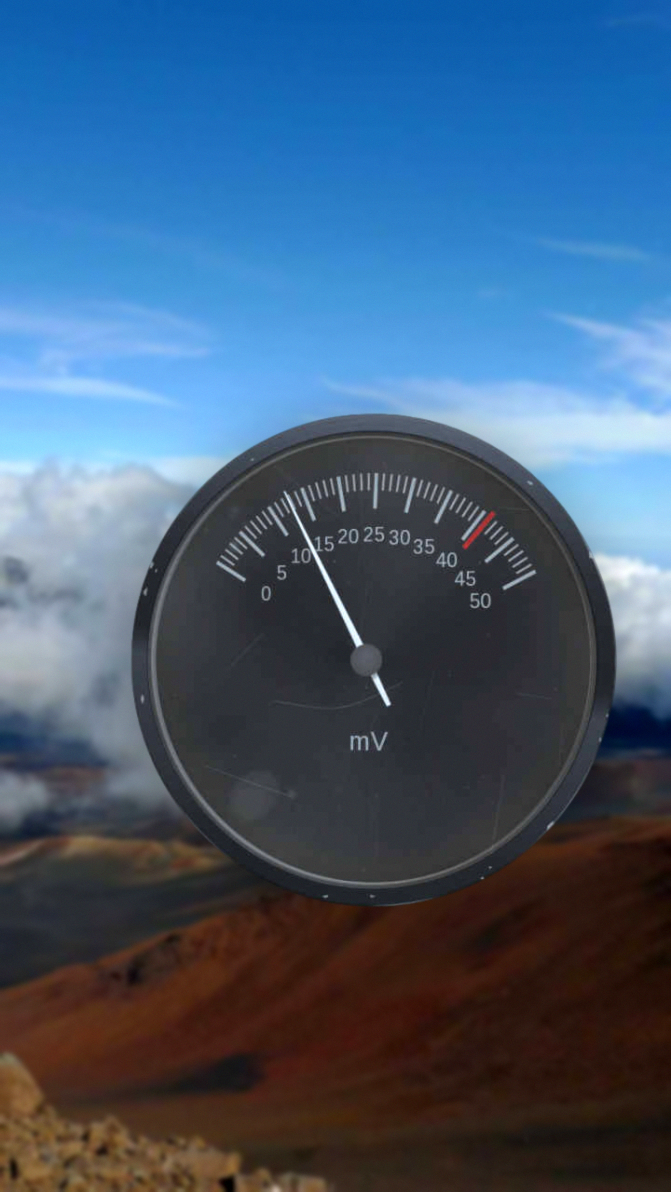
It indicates 13 mV
